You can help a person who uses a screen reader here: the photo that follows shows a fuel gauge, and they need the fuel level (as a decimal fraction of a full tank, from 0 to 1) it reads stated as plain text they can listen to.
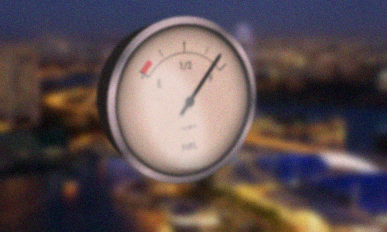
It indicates 0.875
